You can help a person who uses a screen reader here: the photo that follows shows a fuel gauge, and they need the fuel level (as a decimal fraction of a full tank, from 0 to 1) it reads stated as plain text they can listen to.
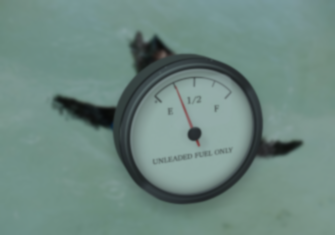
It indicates 0.25
